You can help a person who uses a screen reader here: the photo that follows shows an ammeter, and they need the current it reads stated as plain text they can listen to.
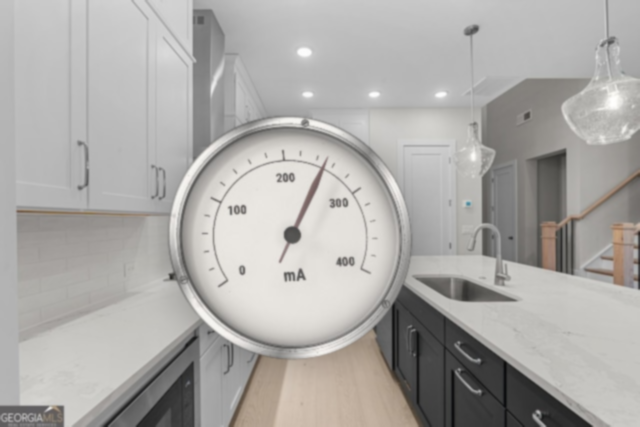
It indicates 250 mA
